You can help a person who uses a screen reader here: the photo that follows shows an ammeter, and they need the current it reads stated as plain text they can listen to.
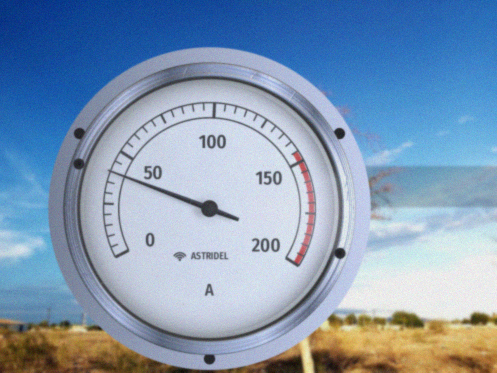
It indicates 40 A
